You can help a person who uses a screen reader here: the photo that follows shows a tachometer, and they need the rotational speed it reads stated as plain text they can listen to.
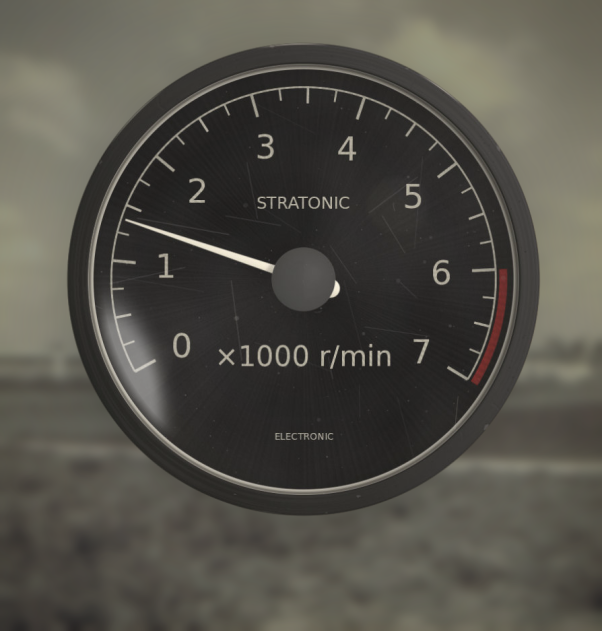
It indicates 1375 rpm
